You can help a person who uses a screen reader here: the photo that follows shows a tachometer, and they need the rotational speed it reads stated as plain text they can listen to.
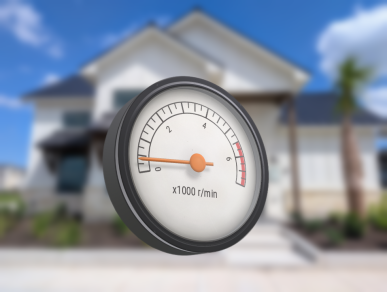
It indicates 375 rpm
